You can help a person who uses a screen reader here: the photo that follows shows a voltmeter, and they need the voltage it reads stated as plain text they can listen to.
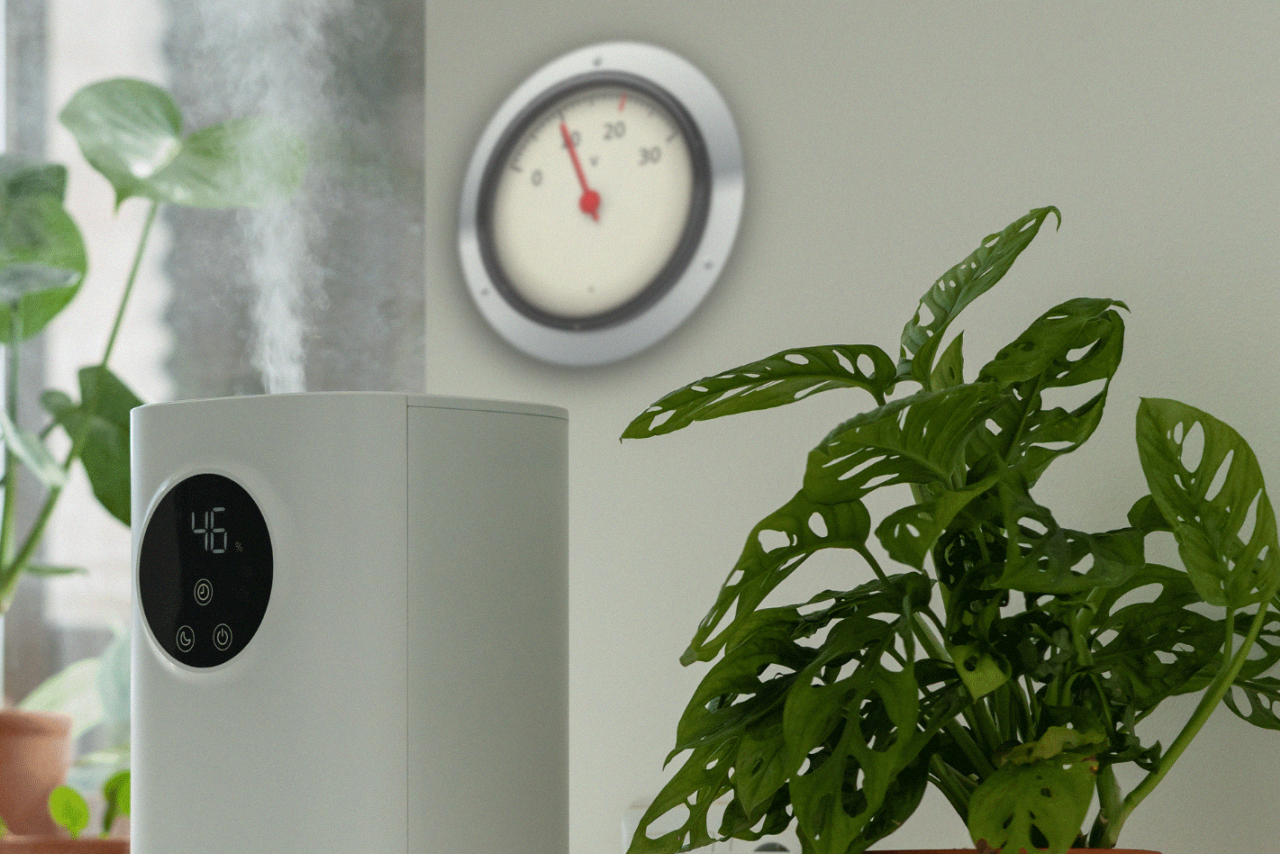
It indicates 10 V
